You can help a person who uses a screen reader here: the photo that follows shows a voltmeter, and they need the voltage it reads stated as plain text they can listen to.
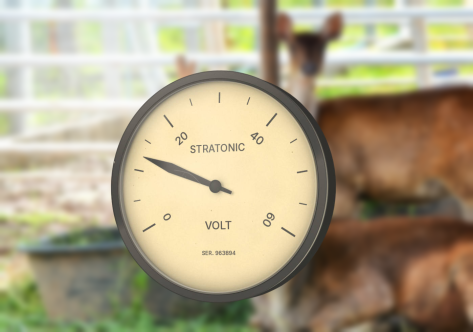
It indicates 12.5 V
